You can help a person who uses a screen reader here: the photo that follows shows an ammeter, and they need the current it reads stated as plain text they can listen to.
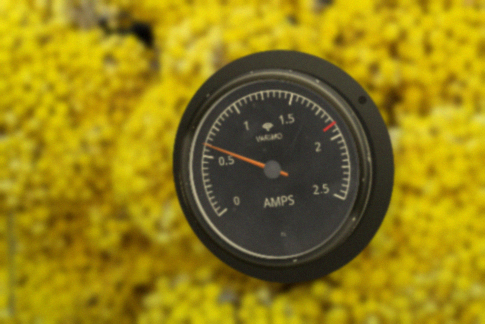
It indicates 0.6 A
